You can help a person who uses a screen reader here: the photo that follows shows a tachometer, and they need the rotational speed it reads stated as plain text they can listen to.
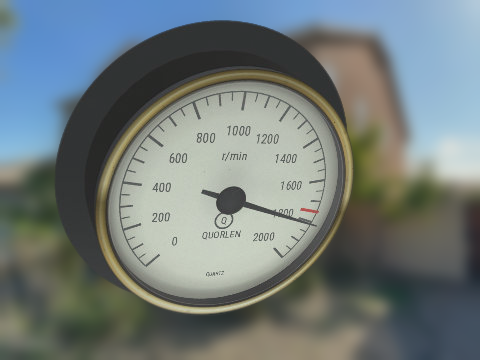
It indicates 1800 rpm
